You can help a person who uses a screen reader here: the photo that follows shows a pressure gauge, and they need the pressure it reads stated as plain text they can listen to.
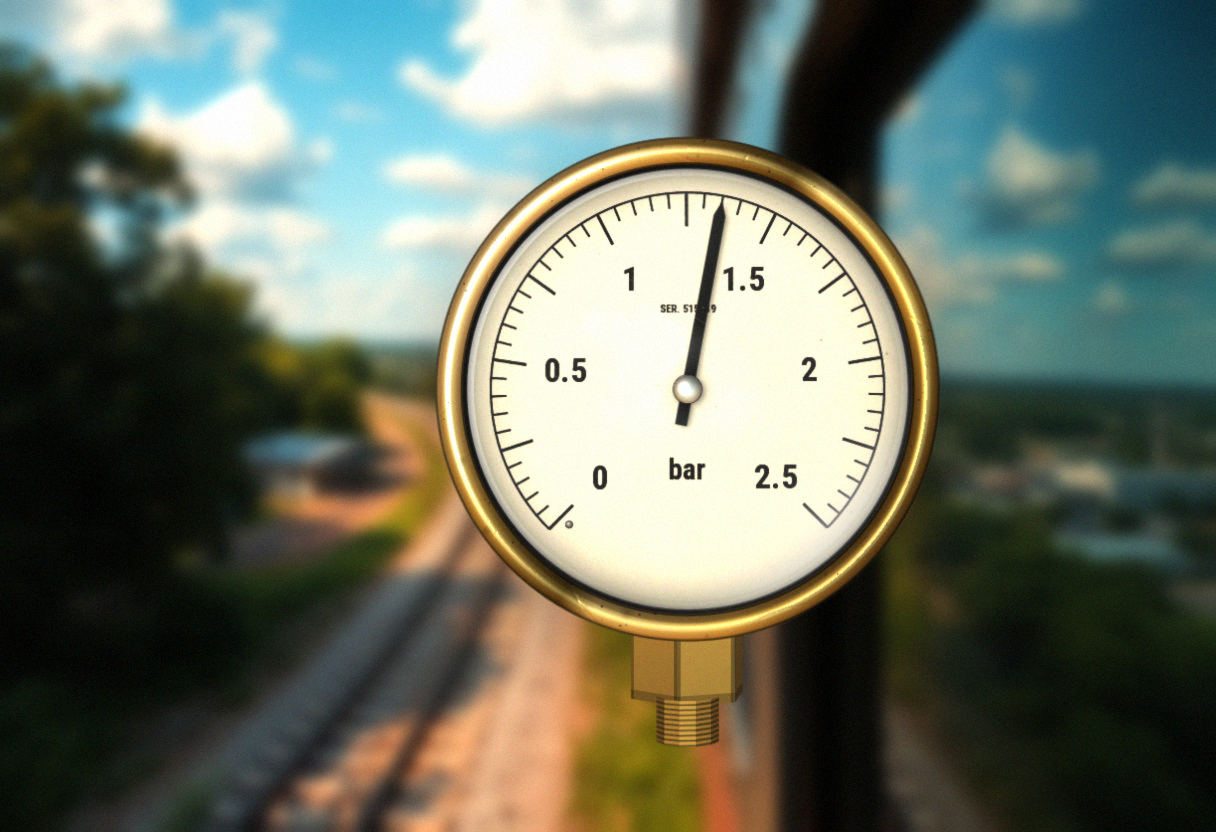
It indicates 1.35 bar
